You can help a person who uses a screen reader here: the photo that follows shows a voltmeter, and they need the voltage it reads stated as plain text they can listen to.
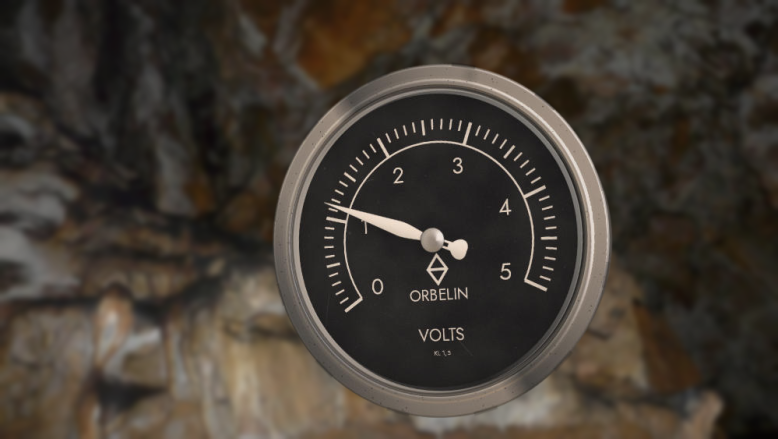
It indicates 1.15 V
